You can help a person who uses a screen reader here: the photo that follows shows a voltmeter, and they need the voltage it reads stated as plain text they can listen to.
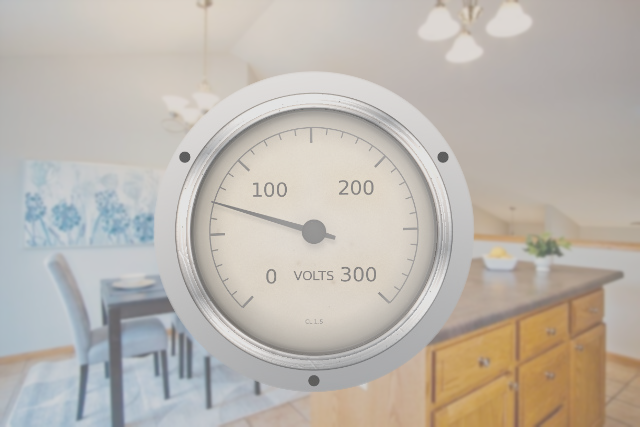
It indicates 70 V
